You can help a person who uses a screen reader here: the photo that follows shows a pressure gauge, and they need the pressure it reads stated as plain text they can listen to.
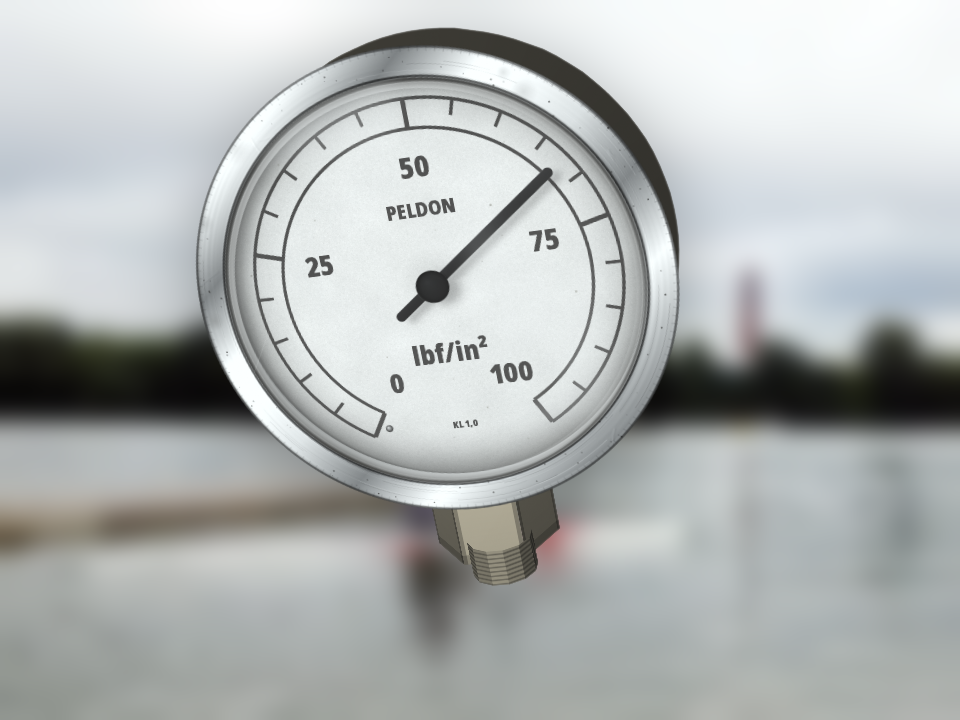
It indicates 67.5 psi
